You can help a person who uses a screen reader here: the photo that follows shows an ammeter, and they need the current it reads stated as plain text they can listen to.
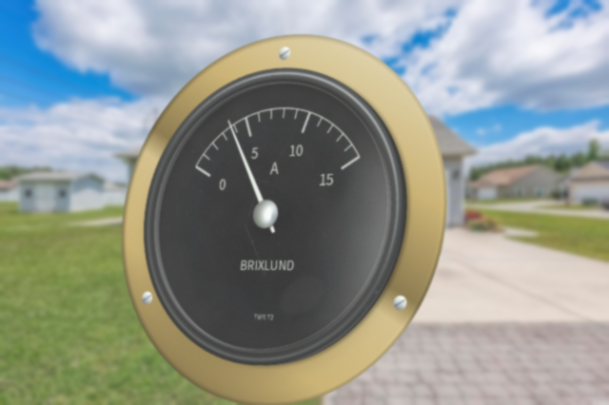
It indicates 4 A
